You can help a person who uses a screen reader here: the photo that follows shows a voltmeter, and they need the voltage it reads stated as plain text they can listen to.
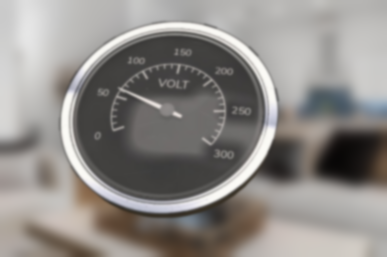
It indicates 60 V
